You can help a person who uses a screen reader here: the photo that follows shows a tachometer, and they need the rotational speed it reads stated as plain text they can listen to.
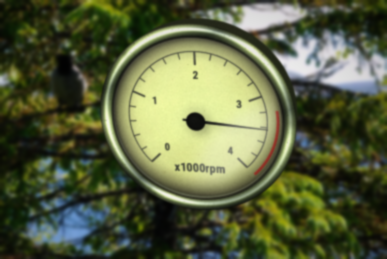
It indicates 3400 rpm
